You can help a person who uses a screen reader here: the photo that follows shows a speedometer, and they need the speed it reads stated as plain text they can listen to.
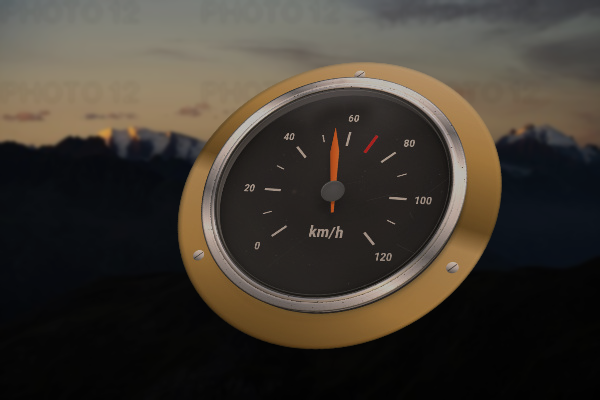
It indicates 55 km/h
